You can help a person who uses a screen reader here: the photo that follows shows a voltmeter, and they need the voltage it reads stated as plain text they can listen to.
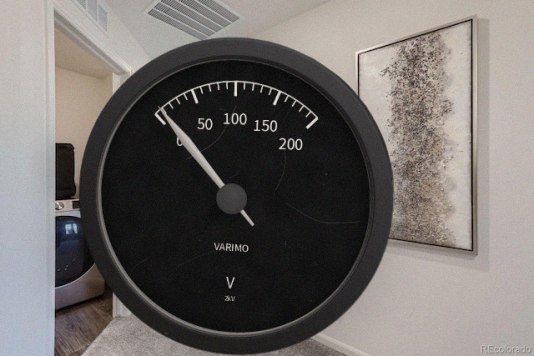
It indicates 10 V
